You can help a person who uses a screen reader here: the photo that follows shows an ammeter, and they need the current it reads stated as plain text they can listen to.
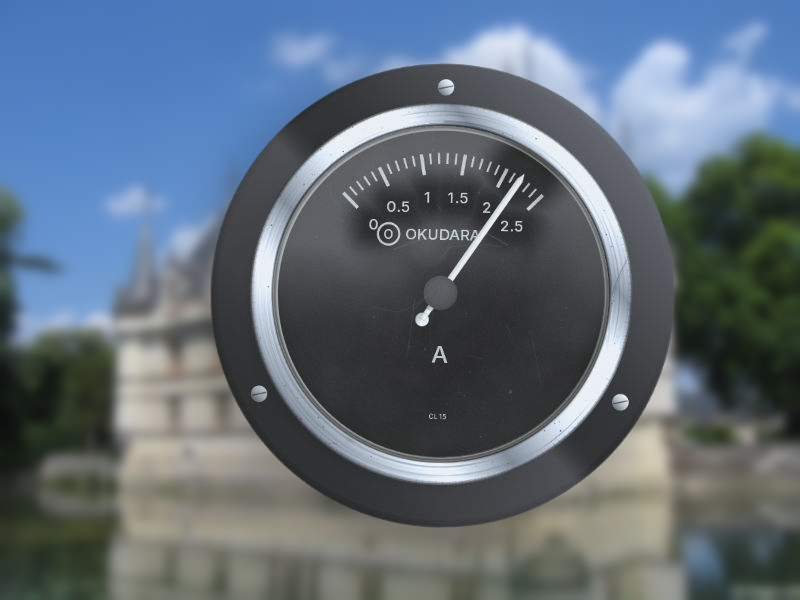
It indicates 2.2 A
